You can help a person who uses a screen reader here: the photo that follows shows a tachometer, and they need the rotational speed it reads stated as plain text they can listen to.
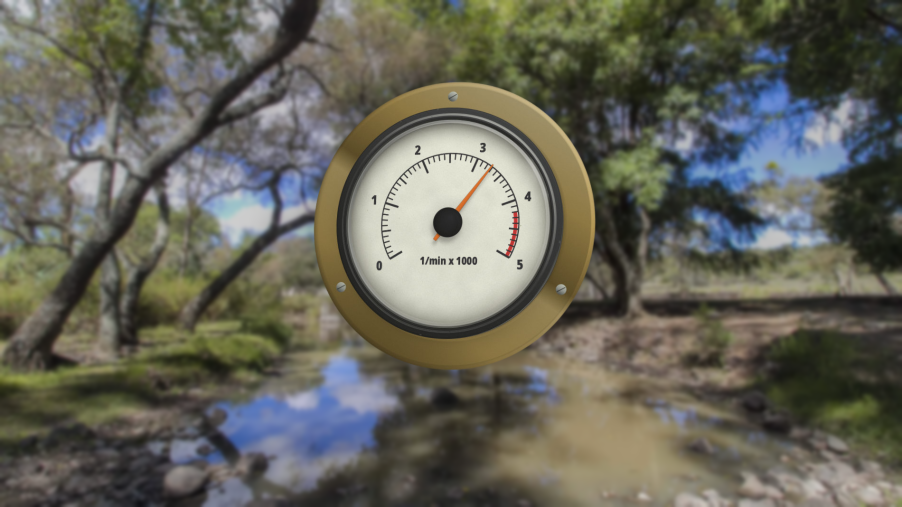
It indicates 3300 rpm
